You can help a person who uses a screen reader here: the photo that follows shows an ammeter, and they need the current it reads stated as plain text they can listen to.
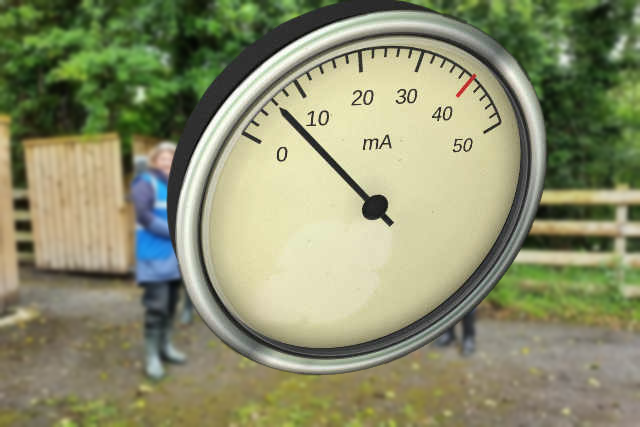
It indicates 6 mA
